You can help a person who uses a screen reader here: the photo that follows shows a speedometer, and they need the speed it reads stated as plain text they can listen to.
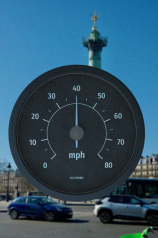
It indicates 40 mph
